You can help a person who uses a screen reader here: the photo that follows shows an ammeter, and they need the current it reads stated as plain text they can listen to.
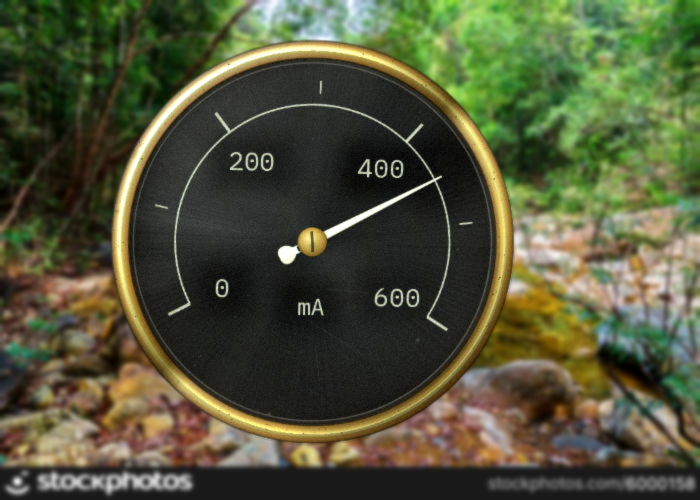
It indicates 450 mA
